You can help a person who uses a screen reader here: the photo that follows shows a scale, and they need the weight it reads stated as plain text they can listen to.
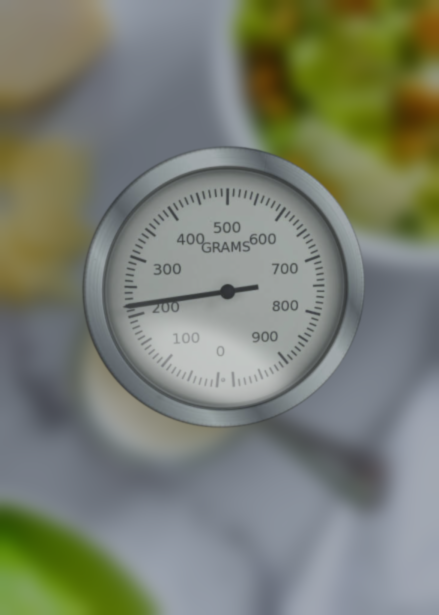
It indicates 220 g
